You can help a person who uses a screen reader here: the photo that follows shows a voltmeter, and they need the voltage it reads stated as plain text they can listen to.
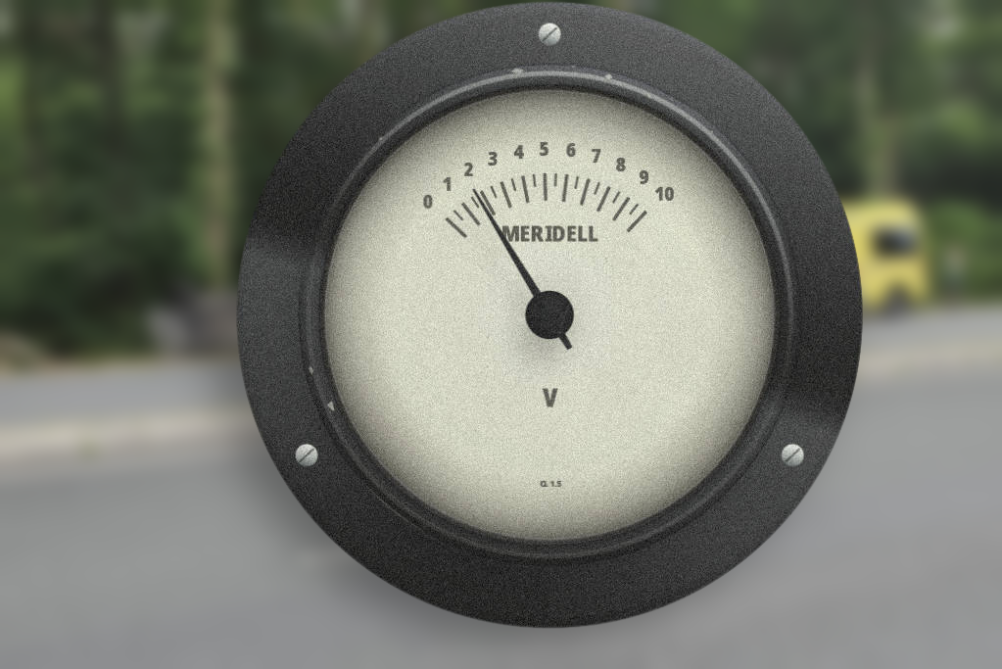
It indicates 1.75 V
